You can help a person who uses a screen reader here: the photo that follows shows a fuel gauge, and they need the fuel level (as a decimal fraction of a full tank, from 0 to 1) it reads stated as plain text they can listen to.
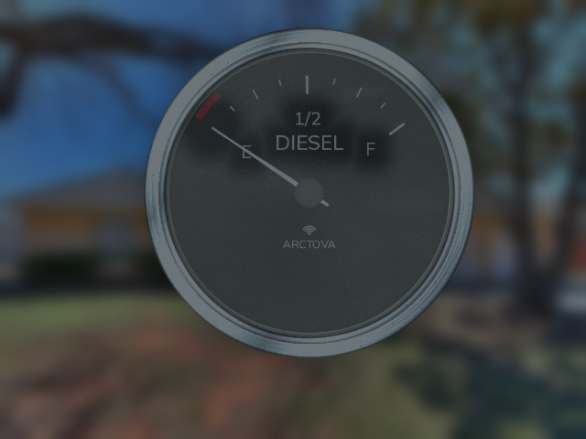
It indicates 0
